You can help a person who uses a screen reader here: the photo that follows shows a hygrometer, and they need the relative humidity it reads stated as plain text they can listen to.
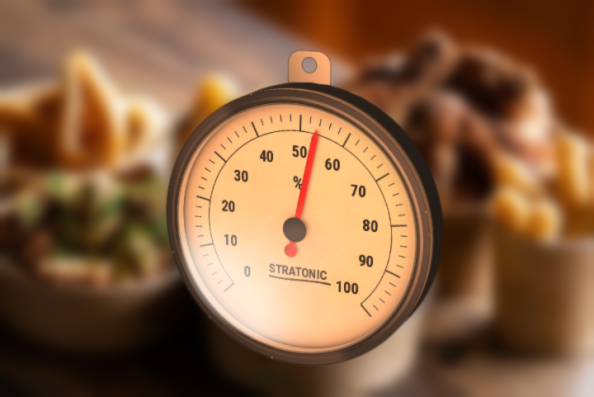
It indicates 54 %
